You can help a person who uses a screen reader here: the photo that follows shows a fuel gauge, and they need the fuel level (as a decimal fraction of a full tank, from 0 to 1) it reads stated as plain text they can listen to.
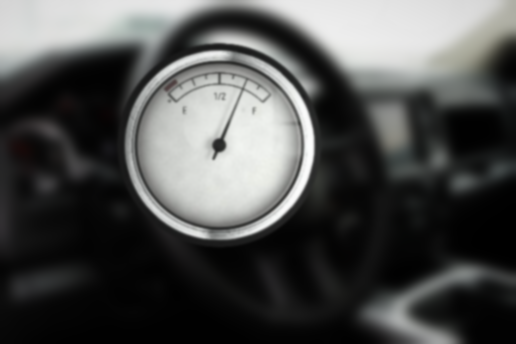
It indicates 0.75
